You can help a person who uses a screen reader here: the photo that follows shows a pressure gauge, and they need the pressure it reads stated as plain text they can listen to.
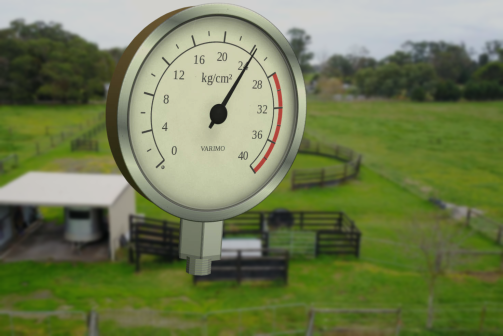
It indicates 24 kg/cm²
